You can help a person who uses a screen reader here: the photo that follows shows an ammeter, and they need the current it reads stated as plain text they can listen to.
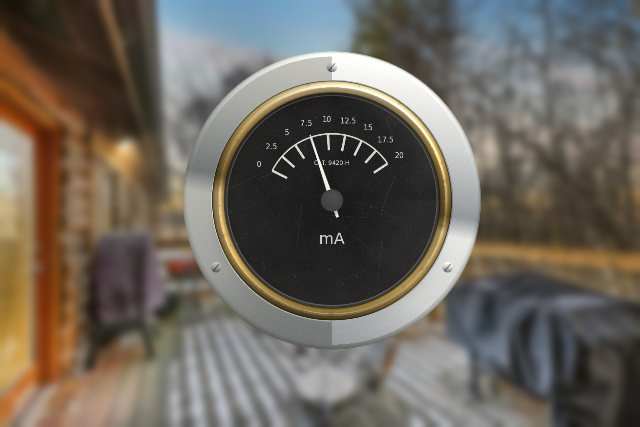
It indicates 7.5 mA
